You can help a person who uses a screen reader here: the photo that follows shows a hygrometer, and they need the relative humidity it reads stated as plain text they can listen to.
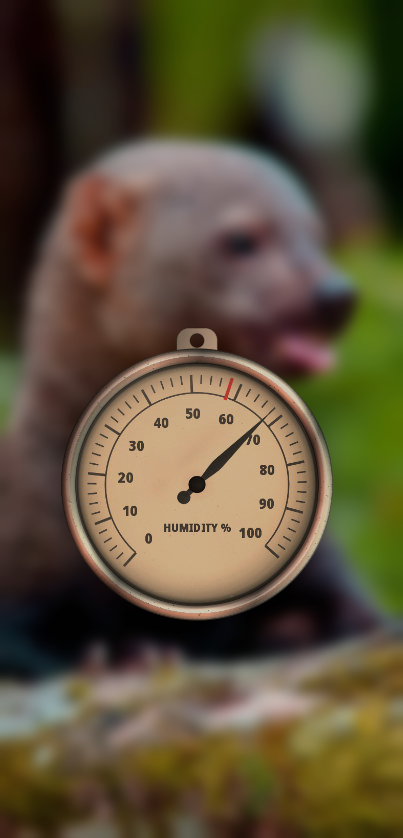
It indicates 68 %
